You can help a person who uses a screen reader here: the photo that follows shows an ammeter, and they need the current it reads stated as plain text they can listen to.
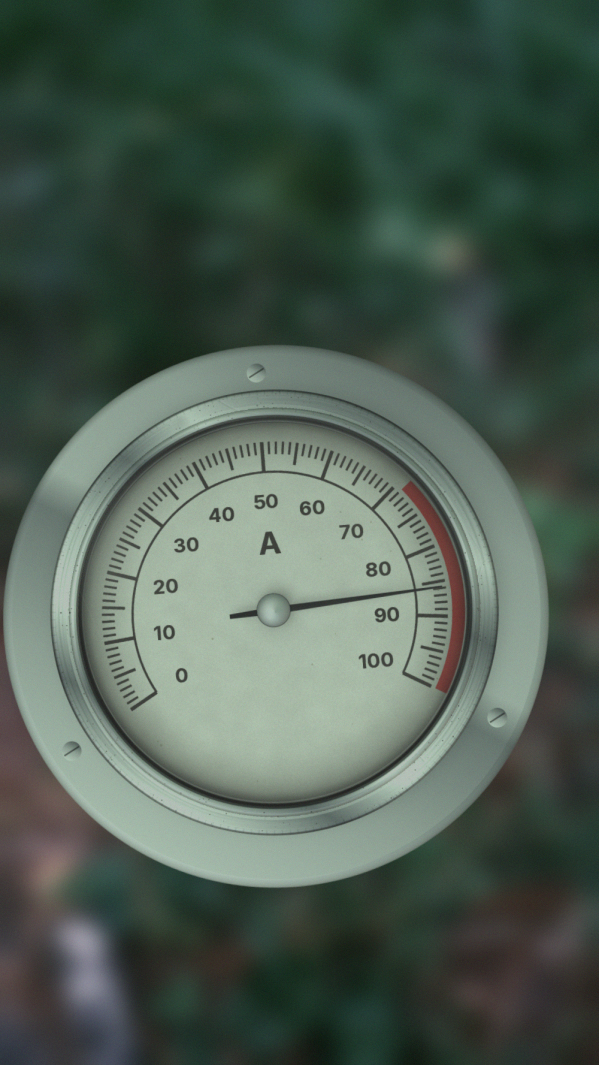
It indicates 86 A
